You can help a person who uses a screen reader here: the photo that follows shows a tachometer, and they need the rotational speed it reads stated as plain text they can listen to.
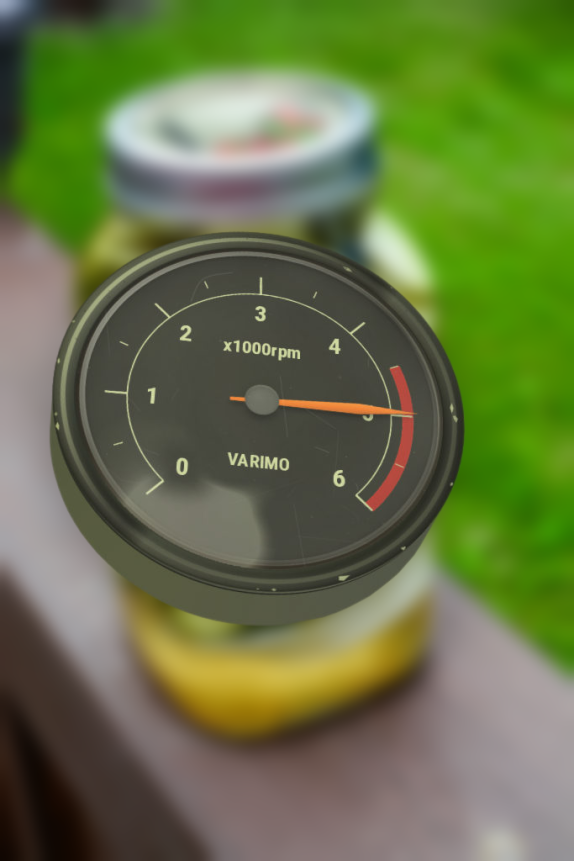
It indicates 5000 rpm
